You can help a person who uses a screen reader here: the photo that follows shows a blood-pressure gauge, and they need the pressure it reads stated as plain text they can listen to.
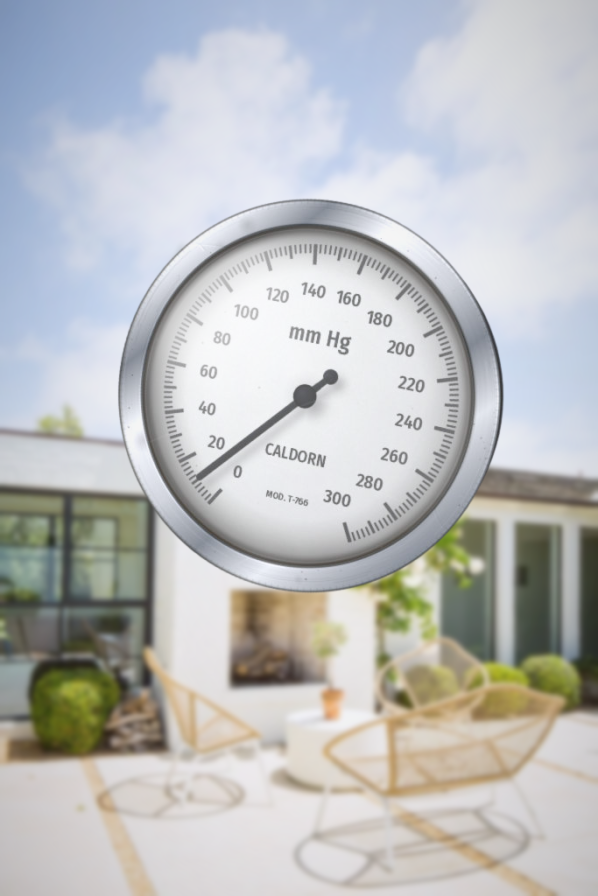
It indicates 10 mmHg
